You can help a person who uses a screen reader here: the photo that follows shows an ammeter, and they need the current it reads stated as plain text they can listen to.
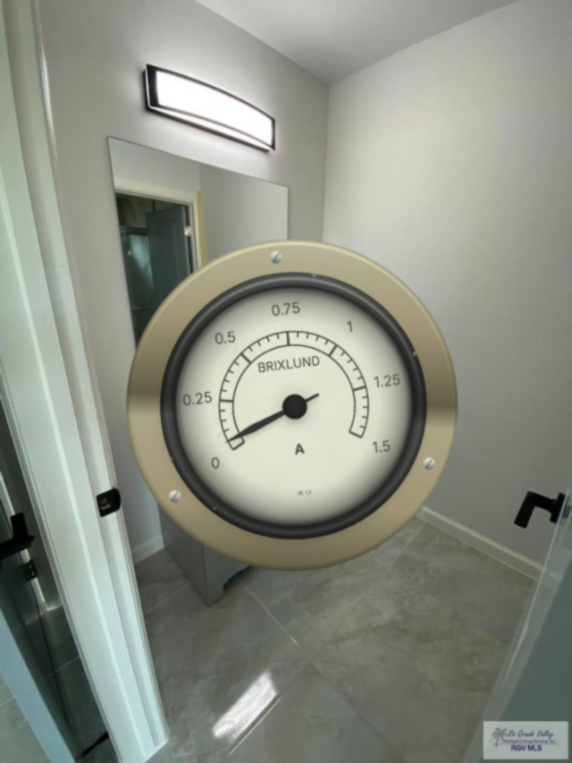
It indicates 0.05 A
